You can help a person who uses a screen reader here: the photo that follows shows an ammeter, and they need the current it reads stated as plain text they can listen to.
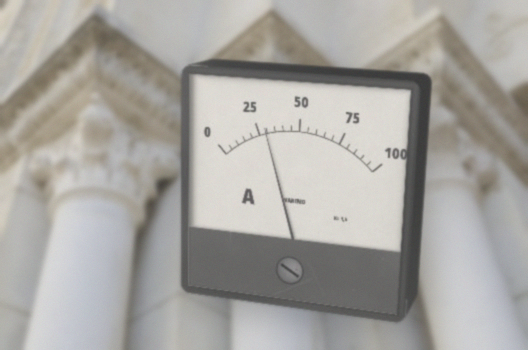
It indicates 30 A
